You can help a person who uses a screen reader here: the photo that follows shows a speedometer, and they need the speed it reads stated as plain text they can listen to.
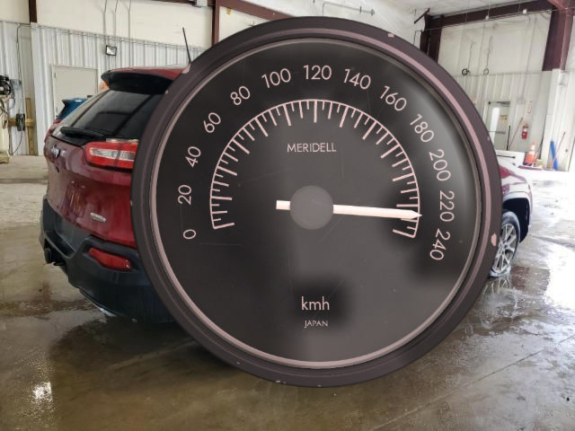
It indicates 225 km/h
